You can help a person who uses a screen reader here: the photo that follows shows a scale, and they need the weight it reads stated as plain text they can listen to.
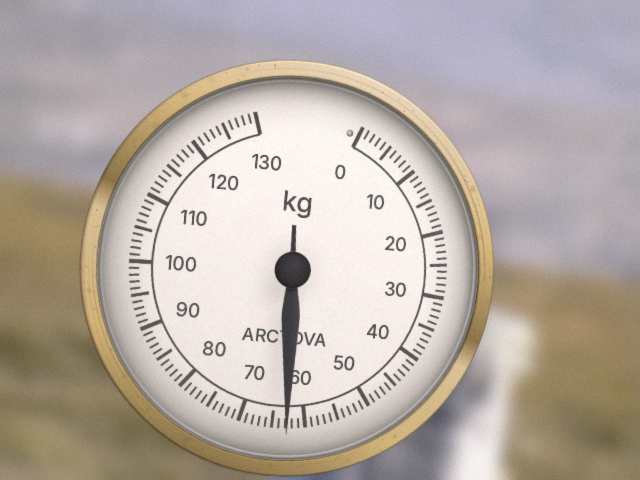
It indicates 63 kg
